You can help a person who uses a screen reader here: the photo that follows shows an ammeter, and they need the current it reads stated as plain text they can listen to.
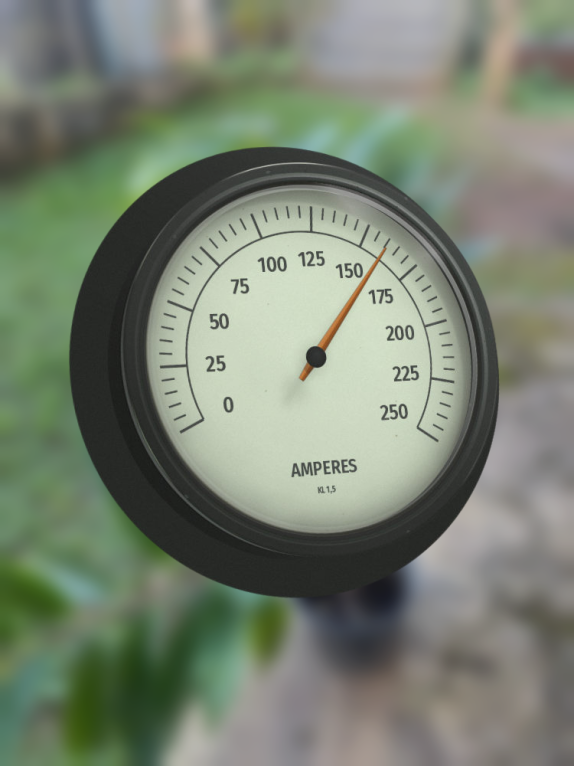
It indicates 160 A
